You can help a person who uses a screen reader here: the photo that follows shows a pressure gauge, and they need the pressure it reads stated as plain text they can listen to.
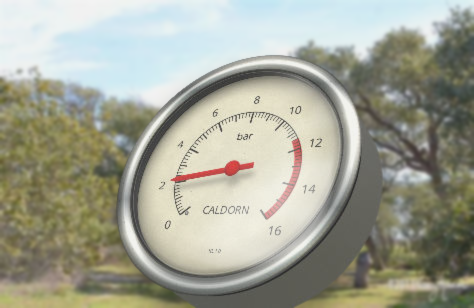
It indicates 2 bar
